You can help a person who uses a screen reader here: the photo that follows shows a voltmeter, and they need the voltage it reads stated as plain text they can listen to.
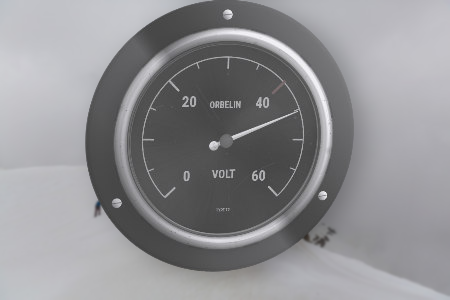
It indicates 45 V
